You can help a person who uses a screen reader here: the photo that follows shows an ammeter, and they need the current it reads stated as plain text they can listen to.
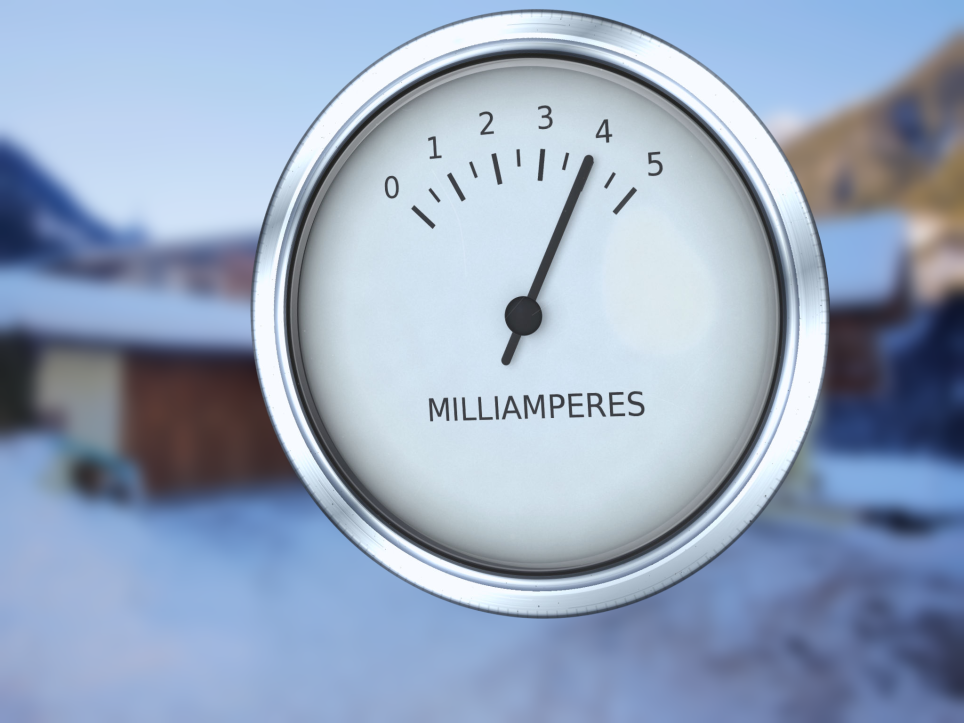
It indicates 4 mA
